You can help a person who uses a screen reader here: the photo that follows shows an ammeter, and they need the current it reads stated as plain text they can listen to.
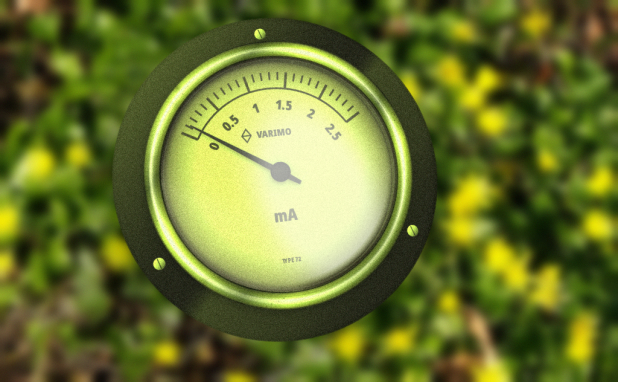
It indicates 0.1 mA
